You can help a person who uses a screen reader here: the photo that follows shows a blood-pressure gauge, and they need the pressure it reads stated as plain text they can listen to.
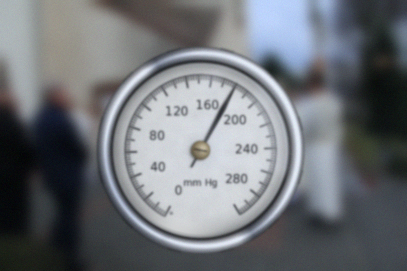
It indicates 180 mmHg
